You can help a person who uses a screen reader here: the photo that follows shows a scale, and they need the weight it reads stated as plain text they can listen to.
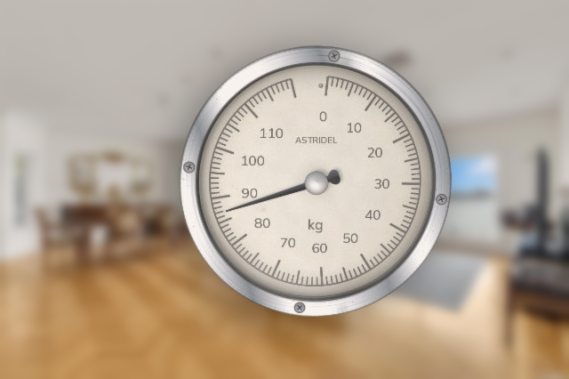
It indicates 87 kg
